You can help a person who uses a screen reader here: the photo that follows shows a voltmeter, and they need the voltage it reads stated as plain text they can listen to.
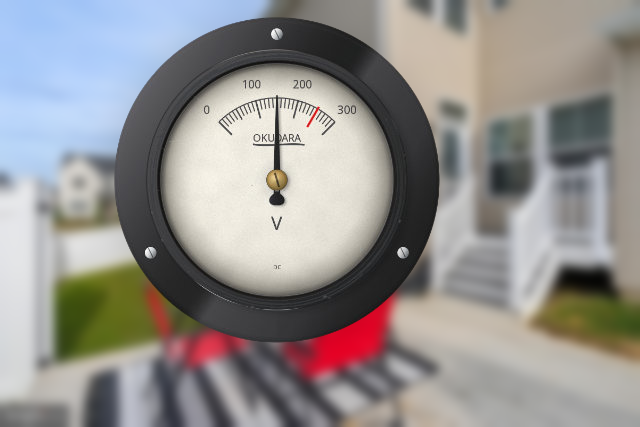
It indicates 150 V
